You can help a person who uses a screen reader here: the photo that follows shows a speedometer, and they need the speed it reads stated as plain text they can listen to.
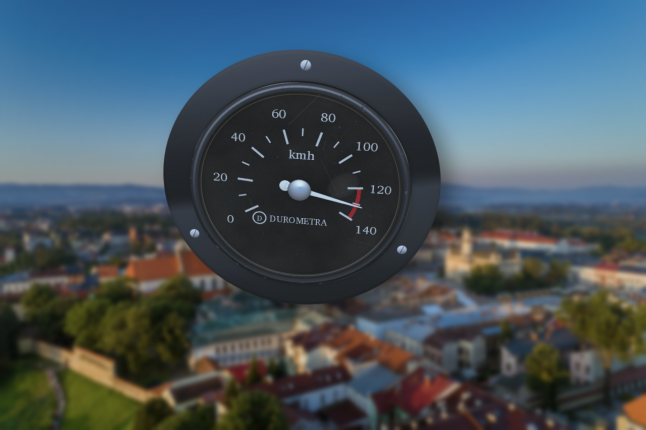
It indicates 130 km/h
